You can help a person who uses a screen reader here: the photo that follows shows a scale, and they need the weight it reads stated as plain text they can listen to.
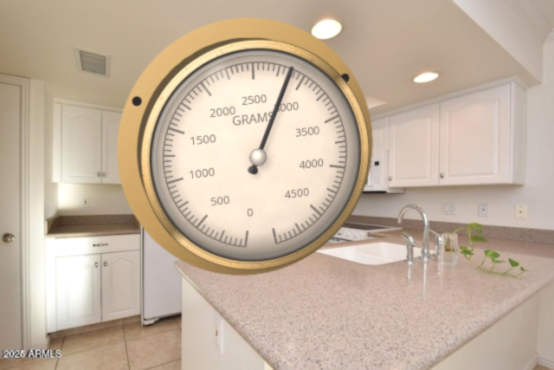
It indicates 2850 g
